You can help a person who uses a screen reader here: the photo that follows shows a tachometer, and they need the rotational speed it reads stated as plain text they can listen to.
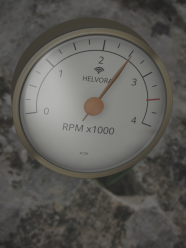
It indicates 2500 rpm
